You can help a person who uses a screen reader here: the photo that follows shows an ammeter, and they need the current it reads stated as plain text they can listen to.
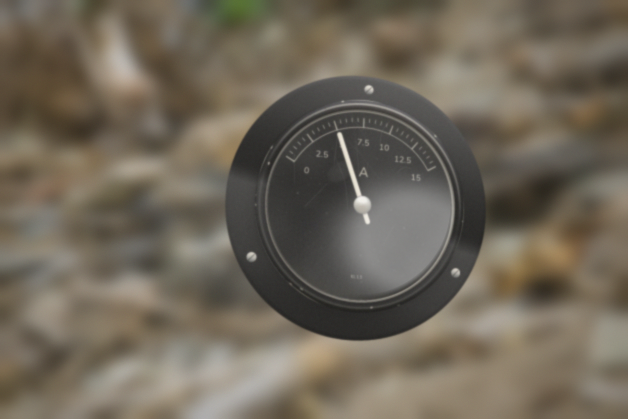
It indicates 5 A
